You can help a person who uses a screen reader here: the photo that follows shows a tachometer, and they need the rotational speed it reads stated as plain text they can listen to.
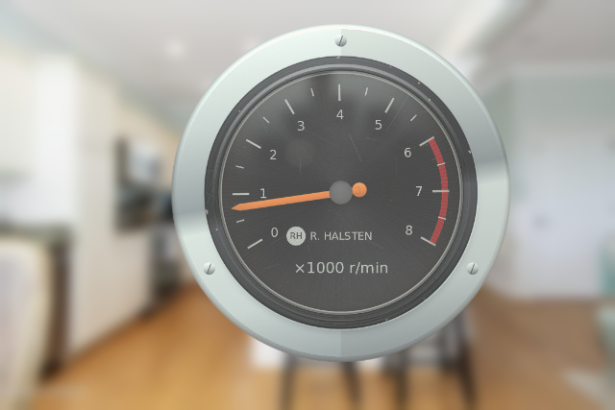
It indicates 750 rpm
